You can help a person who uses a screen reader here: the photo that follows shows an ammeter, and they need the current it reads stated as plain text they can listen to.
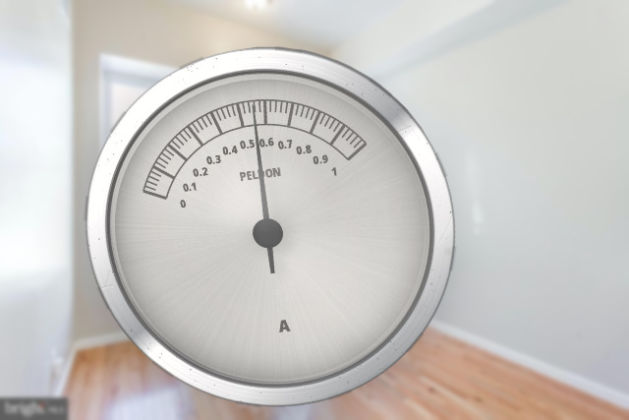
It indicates 0.56 A
